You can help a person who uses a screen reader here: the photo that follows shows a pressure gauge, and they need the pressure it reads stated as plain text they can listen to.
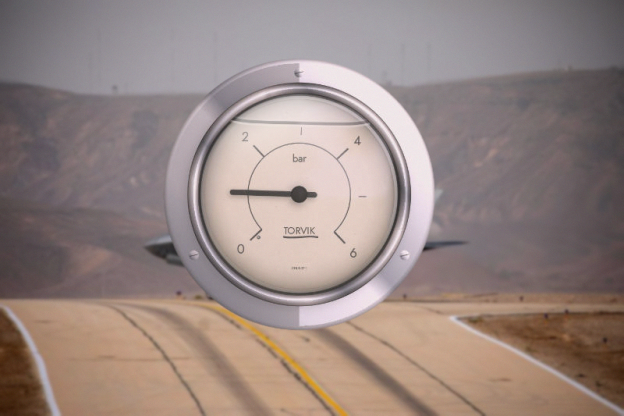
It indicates 1 bar
